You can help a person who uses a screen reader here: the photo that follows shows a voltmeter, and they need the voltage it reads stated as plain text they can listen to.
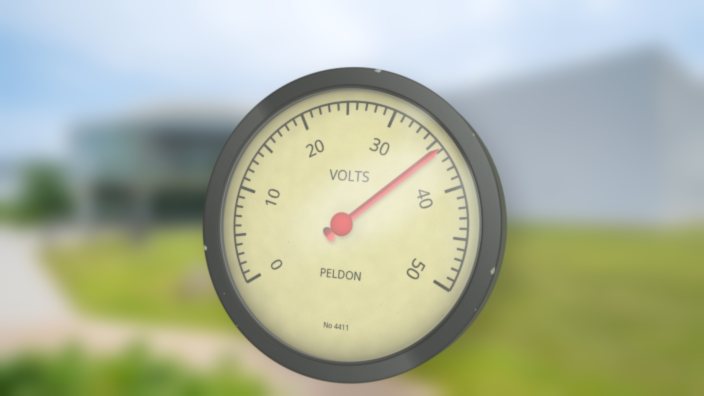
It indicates 36 V
